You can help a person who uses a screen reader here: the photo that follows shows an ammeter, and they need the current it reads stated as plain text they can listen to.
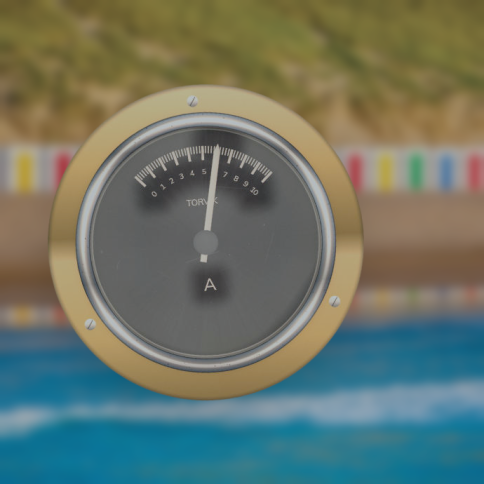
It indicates 6 A
